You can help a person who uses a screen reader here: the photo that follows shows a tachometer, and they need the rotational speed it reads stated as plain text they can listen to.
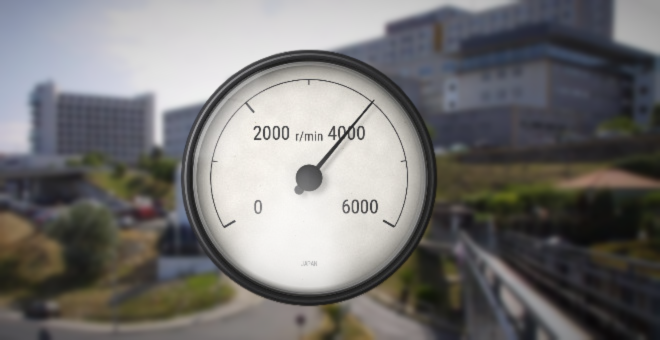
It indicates 4000 rpm
